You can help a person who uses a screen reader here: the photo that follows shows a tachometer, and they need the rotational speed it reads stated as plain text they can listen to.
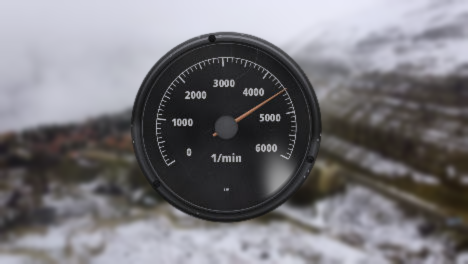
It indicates 4500 rpm
